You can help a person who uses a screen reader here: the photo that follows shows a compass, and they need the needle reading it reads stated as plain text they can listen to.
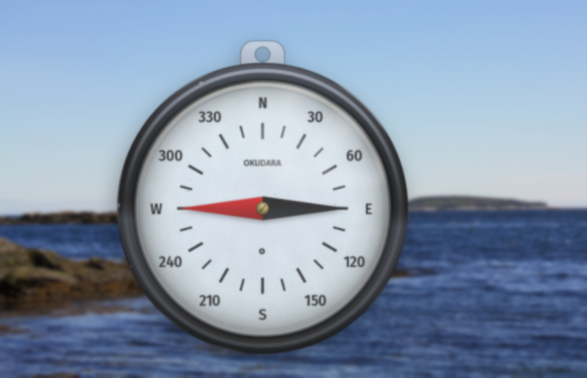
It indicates 270 °
